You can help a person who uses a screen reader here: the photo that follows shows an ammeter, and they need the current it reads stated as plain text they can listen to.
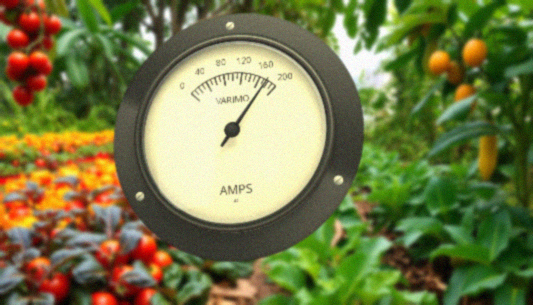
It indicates 180 A
